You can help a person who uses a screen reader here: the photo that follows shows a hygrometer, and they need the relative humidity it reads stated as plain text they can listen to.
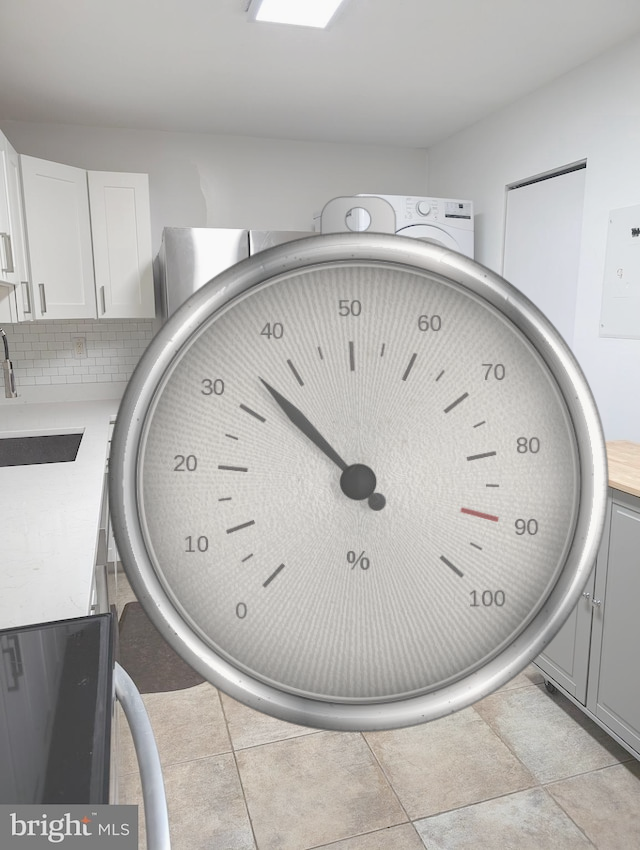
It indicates 35 %
